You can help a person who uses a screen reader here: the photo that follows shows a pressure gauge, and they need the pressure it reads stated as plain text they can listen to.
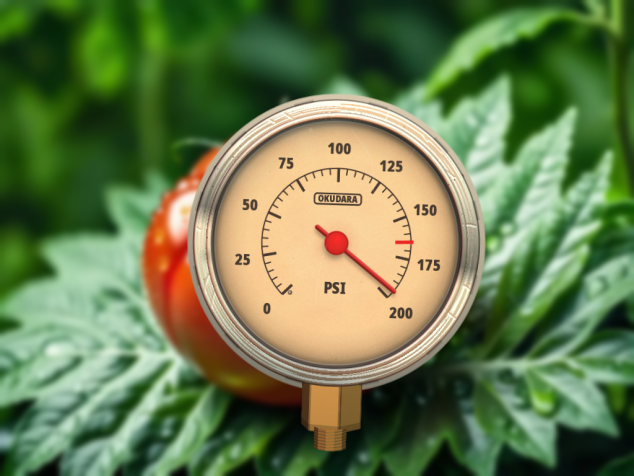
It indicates 195 psi
